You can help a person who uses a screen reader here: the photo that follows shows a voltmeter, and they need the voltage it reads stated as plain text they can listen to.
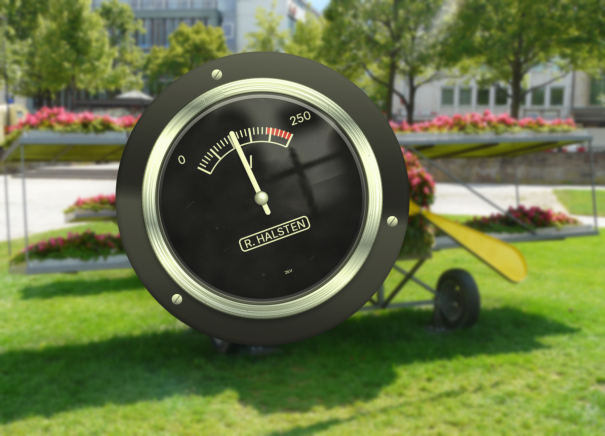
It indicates 110 V
